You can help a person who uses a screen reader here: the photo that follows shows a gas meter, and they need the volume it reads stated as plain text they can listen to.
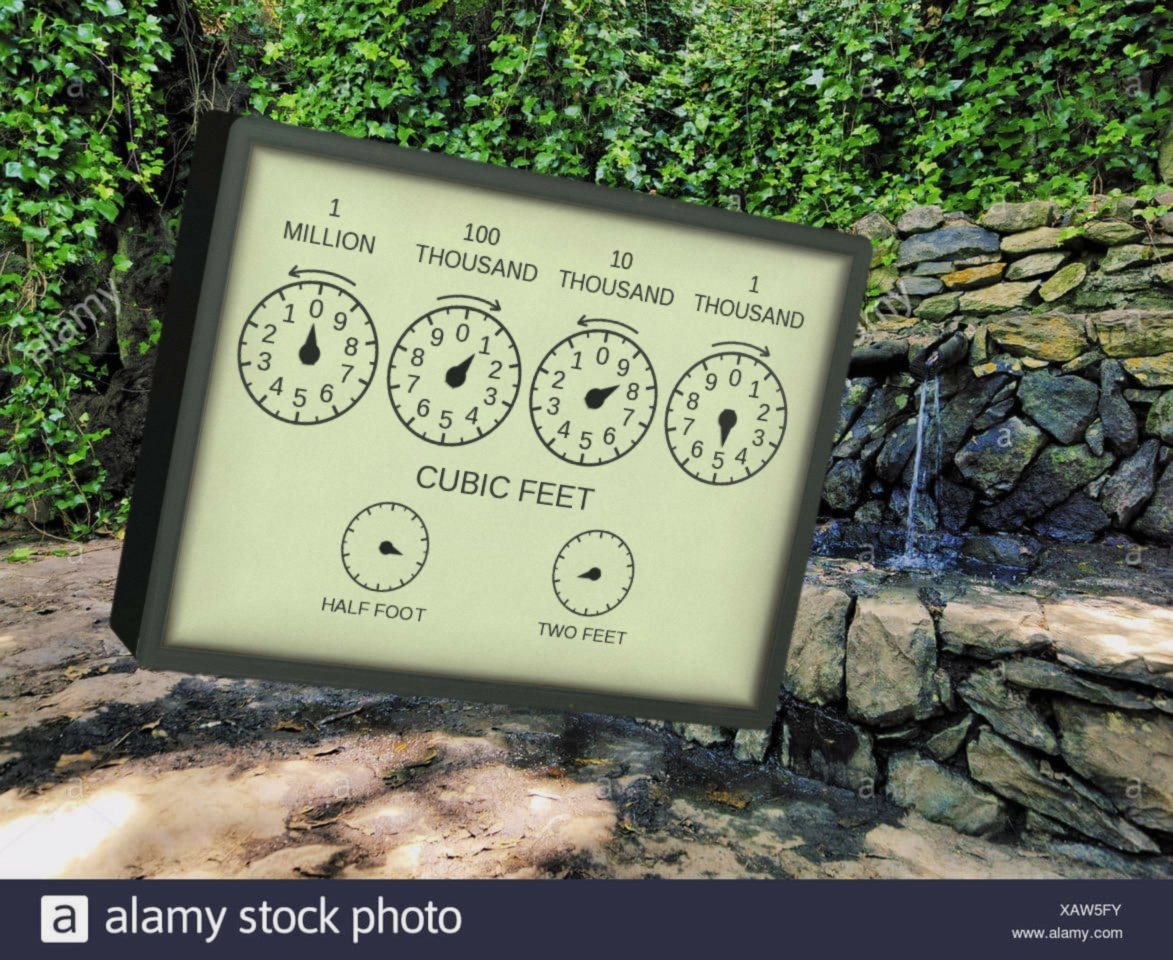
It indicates 8500 ft³
